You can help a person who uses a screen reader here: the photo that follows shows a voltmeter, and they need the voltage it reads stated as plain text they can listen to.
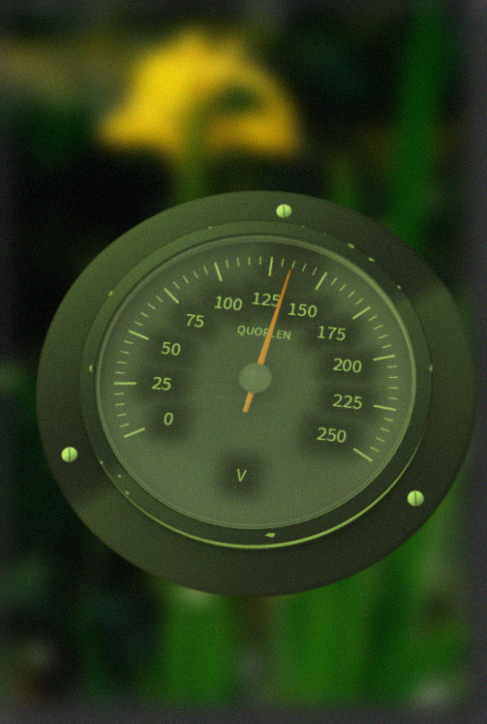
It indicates 135 V
